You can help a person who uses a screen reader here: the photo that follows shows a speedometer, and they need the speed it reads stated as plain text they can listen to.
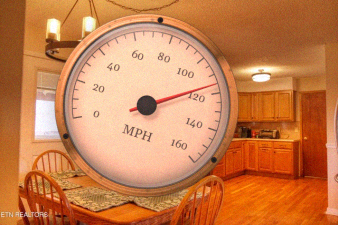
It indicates 115 mph
